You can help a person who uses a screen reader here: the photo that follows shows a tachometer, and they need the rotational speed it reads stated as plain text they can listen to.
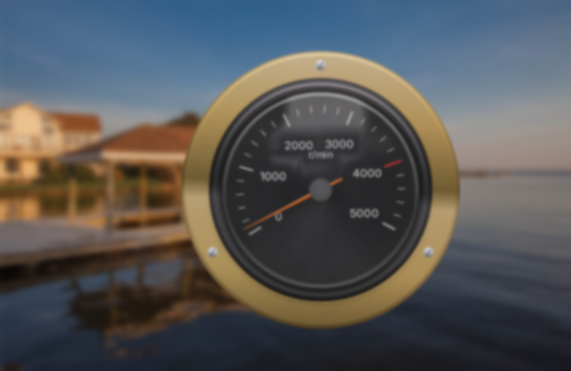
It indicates 100 rpm
